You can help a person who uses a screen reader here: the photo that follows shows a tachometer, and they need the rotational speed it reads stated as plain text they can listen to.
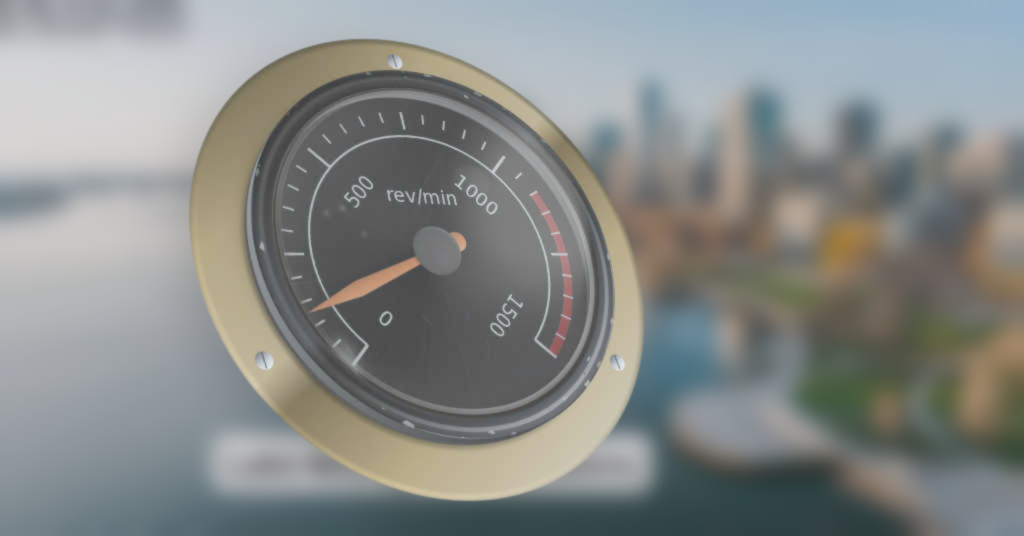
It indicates 125 rpm
